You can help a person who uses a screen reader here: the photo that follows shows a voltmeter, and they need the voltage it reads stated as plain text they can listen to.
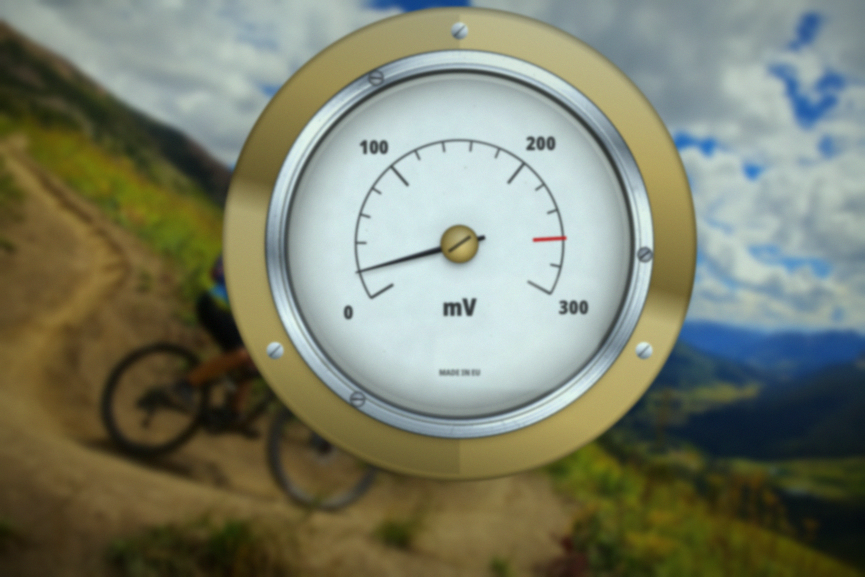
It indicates 20 mV
